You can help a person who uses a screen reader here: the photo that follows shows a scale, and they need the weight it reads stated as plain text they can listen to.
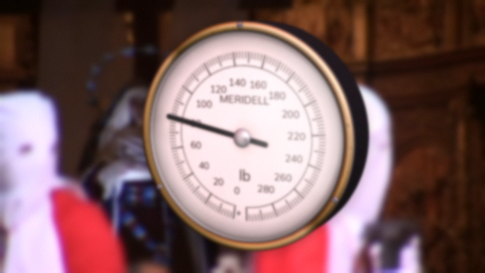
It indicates 80 lb
